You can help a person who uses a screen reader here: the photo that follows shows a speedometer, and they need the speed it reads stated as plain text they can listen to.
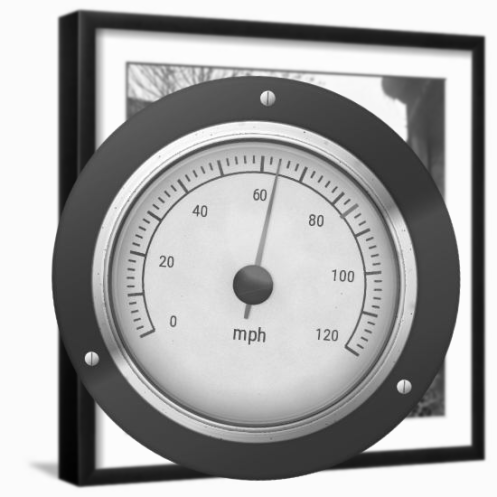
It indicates 64 mph
